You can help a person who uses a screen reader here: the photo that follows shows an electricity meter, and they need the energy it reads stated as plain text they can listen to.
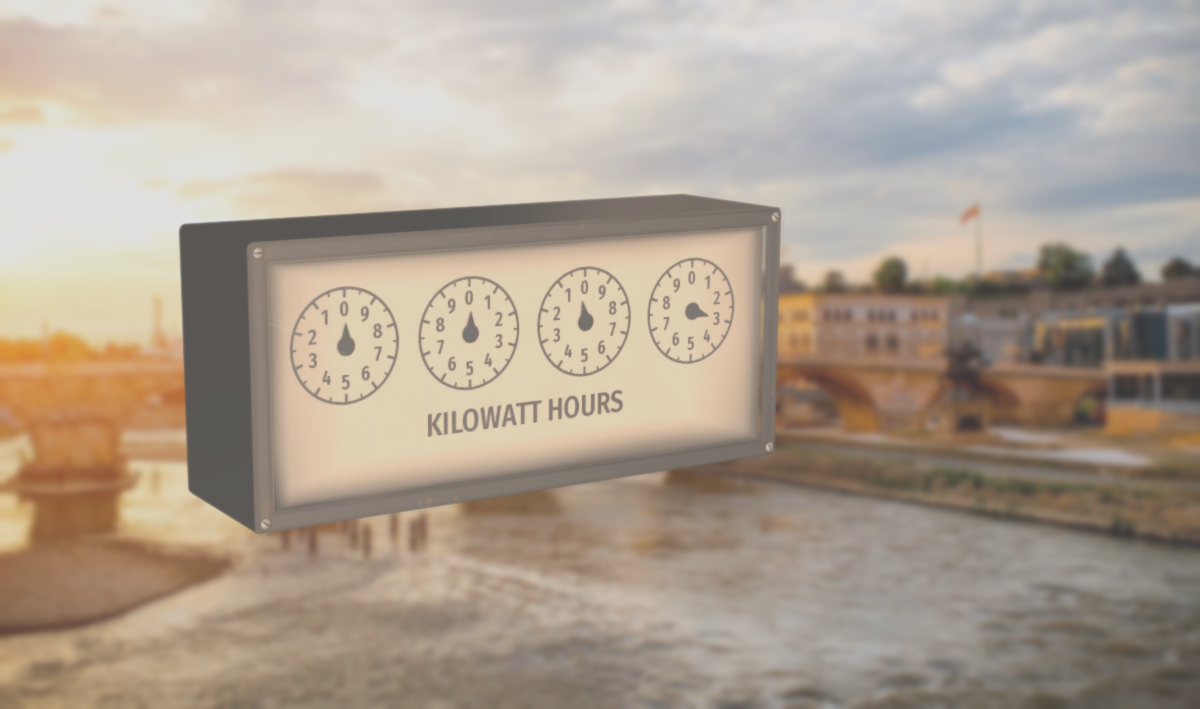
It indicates 3 kWh
